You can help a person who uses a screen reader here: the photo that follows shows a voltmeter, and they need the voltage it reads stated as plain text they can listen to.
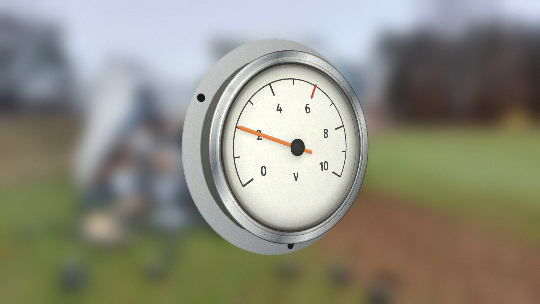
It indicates 2 V
